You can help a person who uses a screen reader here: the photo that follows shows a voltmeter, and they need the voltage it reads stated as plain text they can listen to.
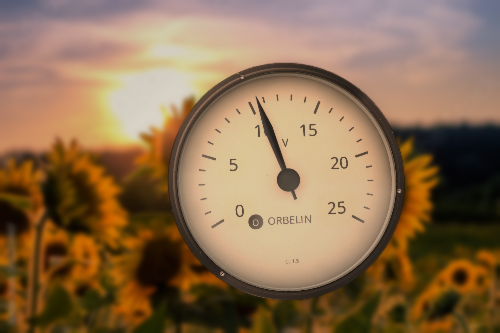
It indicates 10.5 V
